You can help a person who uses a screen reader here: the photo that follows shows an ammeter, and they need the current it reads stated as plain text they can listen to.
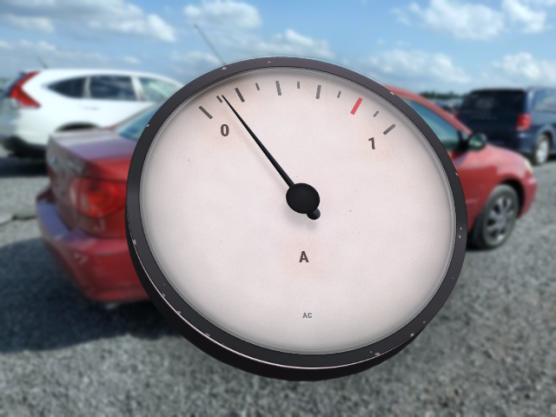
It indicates 0.1 A
